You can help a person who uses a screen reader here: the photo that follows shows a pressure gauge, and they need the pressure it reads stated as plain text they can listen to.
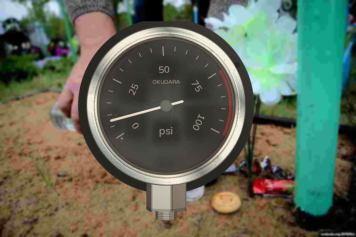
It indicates 7.5 psi
